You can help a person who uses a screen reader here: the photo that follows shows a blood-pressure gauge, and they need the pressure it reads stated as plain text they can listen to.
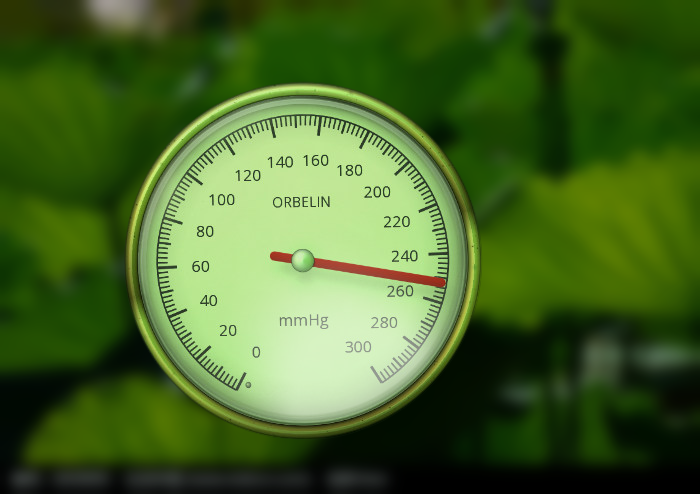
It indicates 252 mmHg
